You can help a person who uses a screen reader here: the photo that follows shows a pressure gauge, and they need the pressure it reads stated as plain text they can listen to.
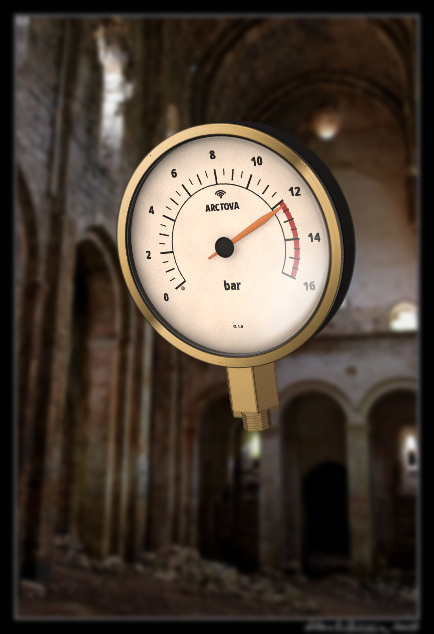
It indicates 12.25 bar
